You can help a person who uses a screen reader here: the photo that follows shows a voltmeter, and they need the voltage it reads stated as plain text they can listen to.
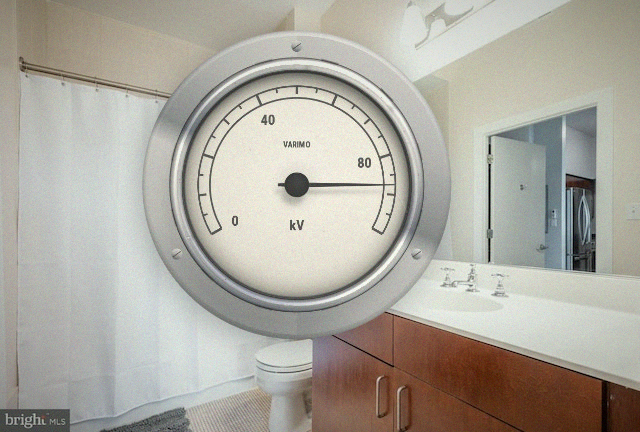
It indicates 87.5 kV
